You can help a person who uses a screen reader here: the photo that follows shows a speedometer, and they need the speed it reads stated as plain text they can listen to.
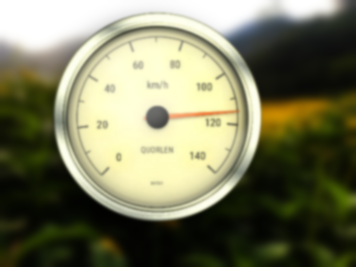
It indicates 115 km/h
